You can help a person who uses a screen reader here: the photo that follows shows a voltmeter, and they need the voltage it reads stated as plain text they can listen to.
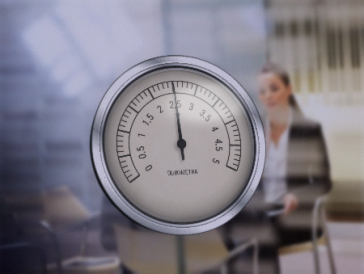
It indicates 2.5 V
